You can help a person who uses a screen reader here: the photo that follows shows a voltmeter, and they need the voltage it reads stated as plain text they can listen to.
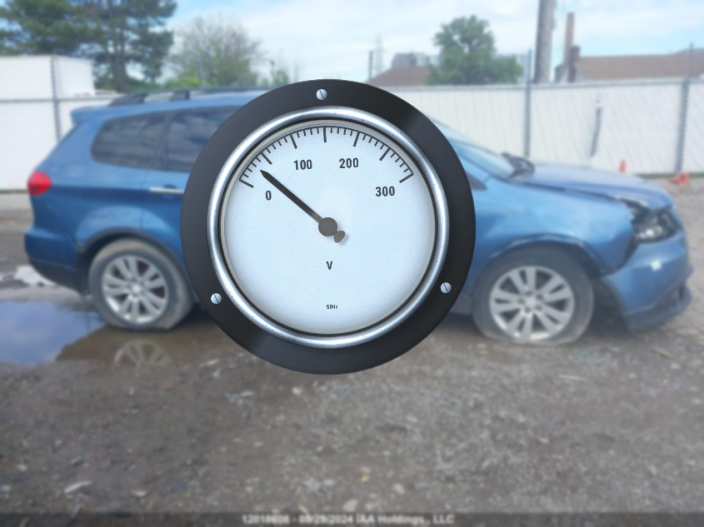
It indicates 30 V
